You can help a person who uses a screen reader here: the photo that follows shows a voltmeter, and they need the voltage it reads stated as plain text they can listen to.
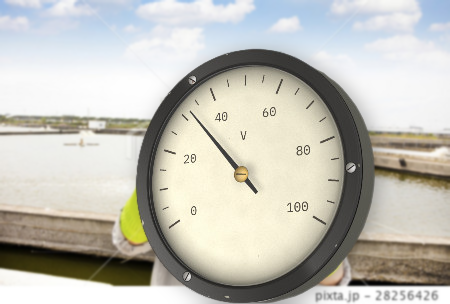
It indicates 32.5 V
